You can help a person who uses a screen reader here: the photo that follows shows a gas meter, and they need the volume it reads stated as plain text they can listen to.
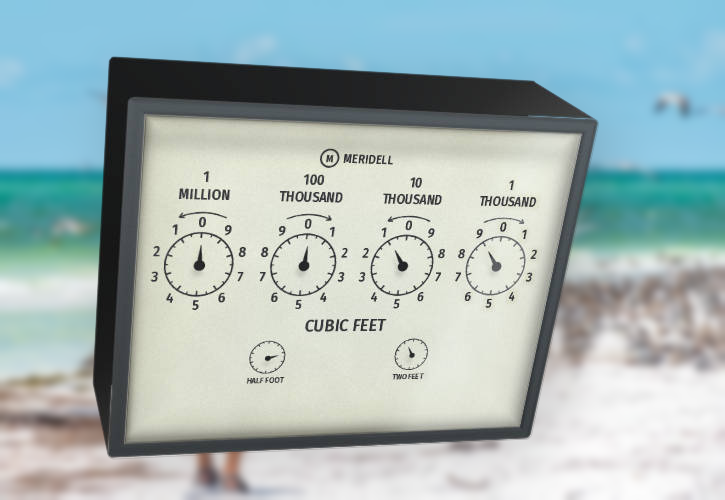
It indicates 900 ft³
